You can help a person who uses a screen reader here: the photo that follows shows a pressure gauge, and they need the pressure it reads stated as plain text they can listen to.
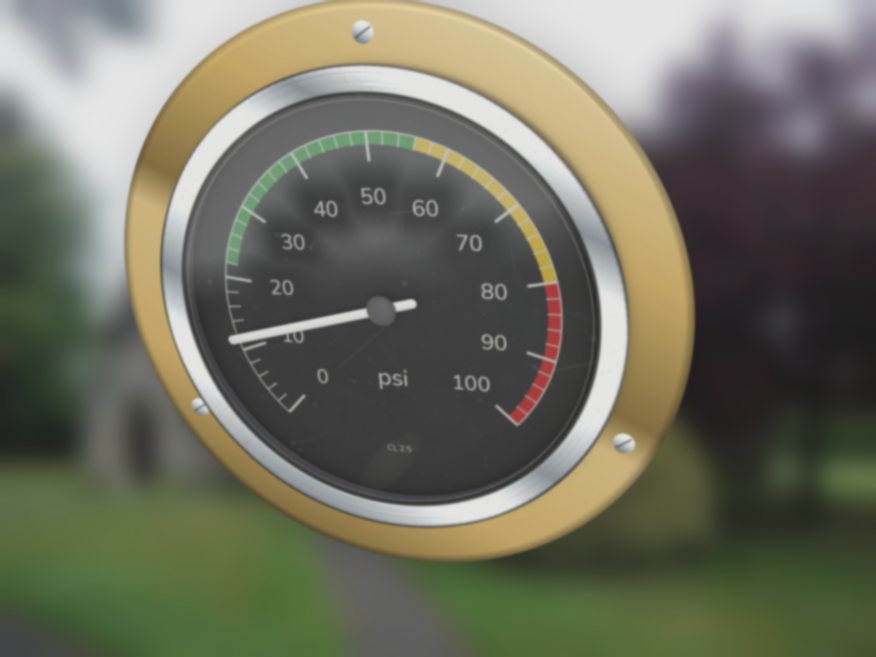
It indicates 12 psi
